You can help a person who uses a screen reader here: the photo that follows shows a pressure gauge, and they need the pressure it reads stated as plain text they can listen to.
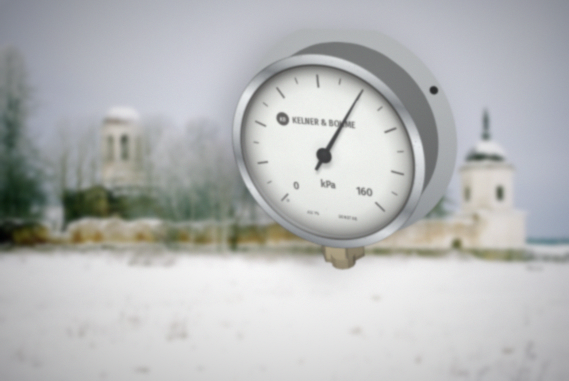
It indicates 100 kPa
